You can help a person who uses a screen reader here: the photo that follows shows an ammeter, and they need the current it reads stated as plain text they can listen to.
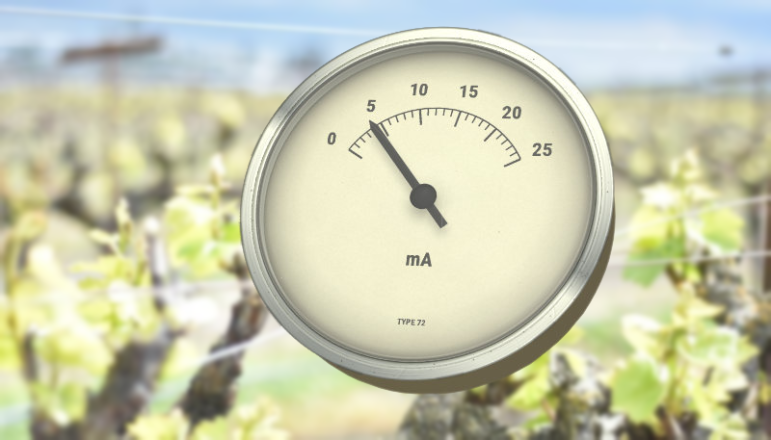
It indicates 4 mA
